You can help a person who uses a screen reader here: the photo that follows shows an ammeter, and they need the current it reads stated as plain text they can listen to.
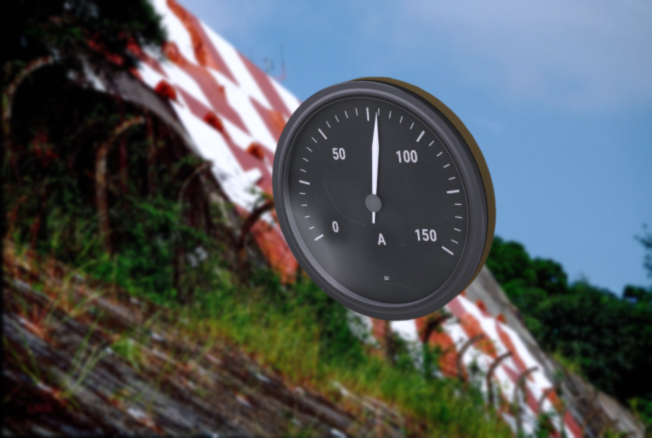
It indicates 80 A
